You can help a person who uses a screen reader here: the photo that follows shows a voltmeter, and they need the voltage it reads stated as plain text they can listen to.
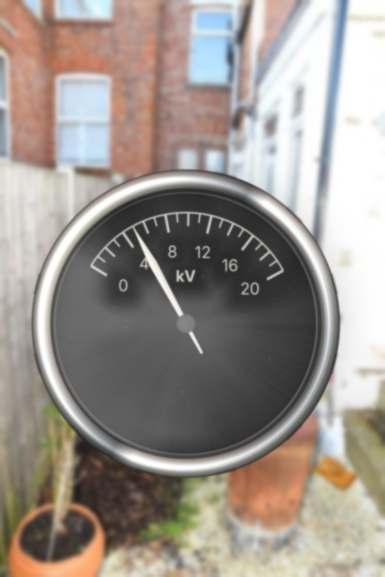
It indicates 5 kV
